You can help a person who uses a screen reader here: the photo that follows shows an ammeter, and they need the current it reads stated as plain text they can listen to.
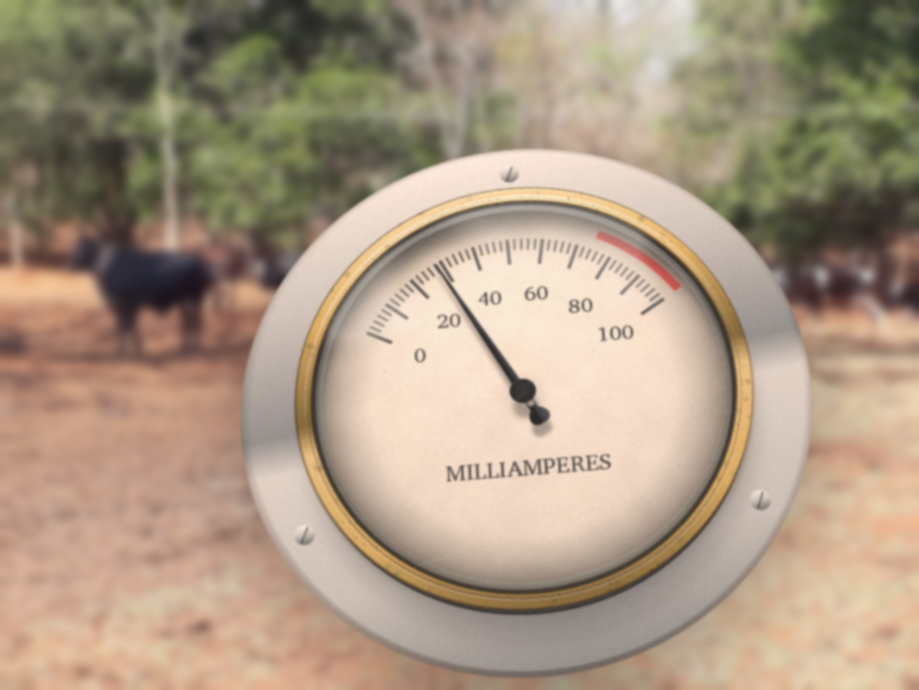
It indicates 28 mA
